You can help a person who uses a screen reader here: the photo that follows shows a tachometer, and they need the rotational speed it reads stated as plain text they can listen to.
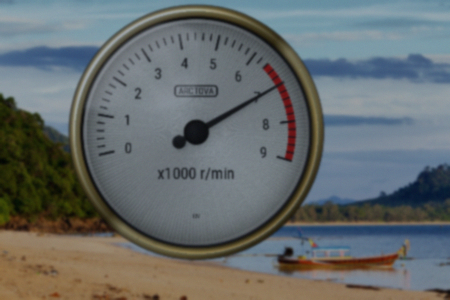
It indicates 7000 rpm
